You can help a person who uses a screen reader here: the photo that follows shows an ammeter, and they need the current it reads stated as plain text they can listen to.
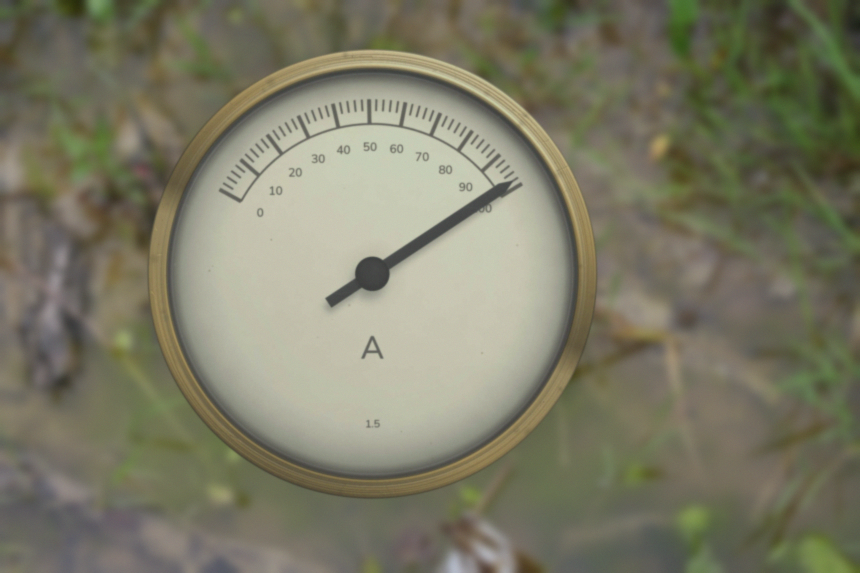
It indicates 98 A
